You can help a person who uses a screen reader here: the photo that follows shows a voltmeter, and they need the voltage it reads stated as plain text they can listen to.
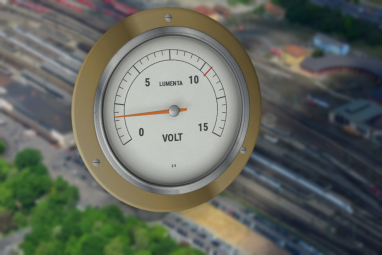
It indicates 1.75 V
